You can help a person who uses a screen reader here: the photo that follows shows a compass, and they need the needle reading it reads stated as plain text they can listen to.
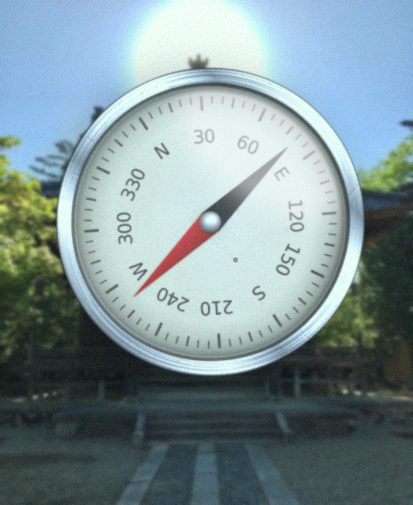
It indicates 260 °
